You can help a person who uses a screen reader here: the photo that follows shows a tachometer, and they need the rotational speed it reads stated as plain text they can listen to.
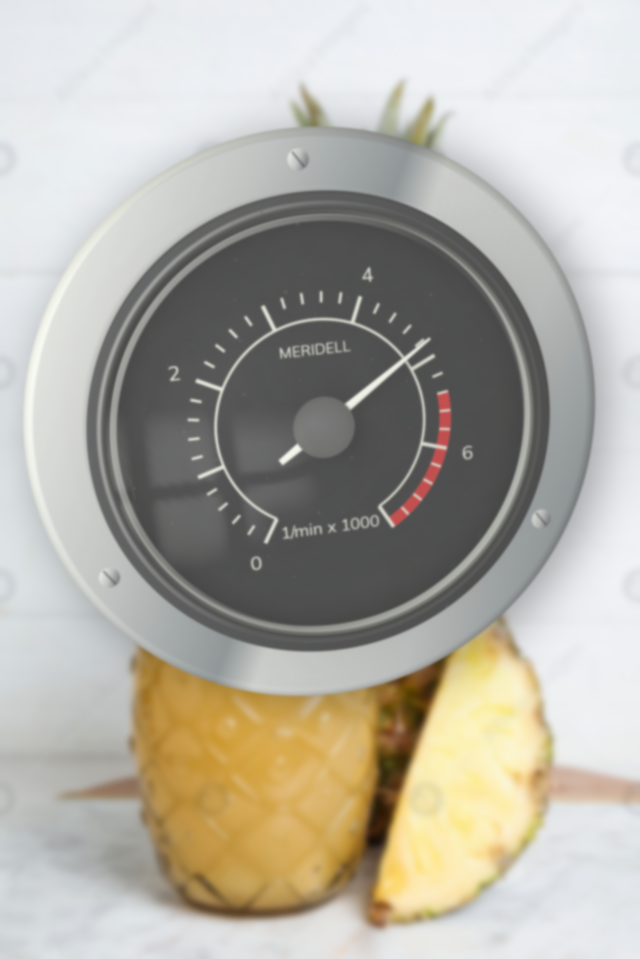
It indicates 4800 rpm
